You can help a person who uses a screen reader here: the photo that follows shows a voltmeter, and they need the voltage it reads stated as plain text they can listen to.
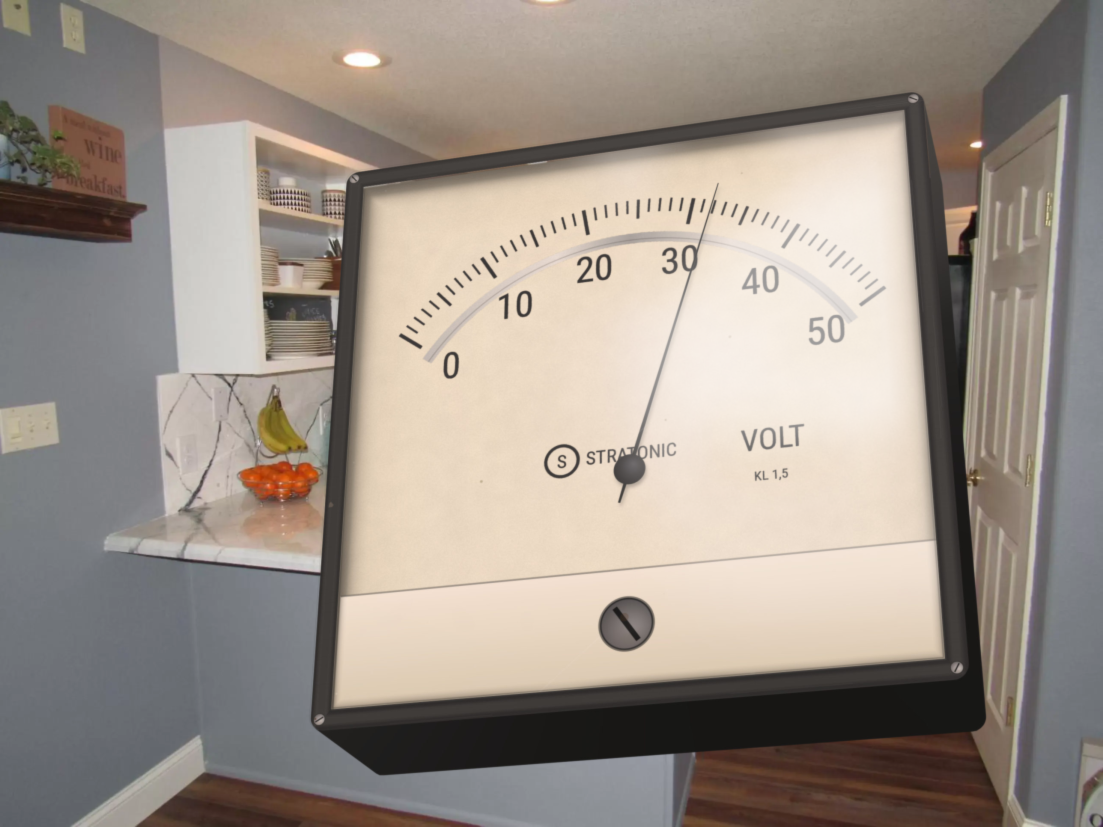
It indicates 32 V
